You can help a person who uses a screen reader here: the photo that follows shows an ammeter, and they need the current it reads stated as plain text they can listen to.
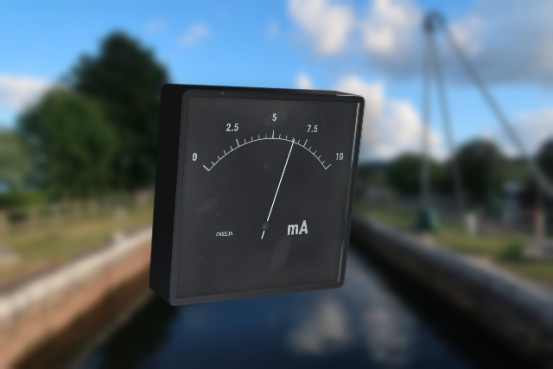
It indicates 6.5 mA
